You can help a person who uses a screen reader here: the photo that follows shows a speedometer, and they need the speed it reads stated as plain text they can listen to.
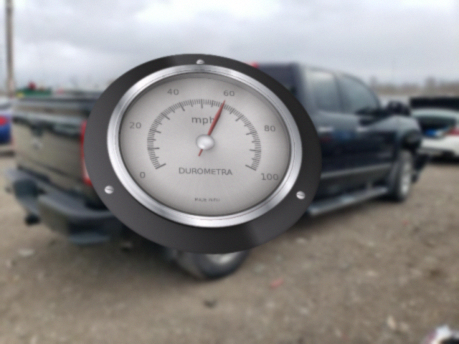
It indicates 60 mph
